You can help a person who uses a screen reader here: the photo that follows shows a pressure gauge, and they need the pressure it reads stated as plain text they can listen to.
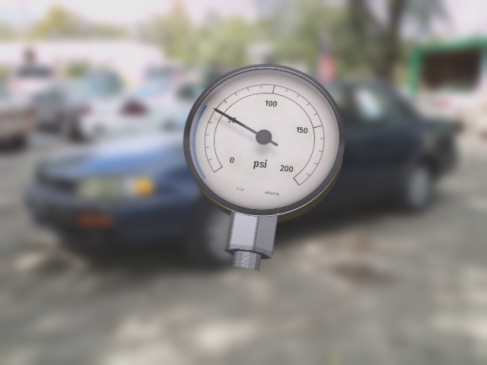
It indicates 50 psi
